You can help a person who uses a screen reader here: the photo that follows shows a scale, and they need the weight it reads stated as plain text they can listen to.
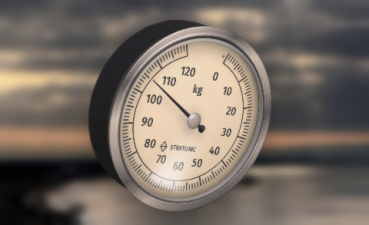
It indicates 105 kg
